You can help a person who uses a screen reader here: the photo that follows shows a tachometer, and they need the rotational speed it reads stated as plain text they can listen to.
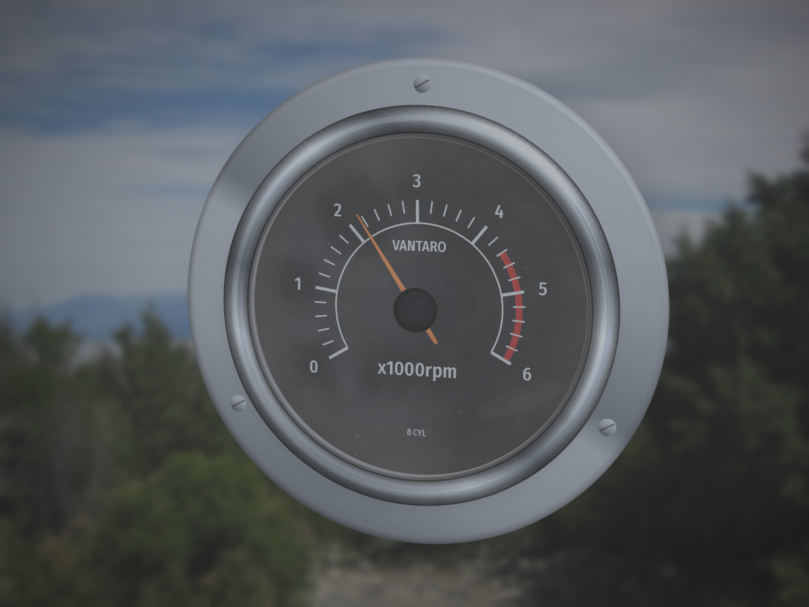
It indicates 2200 rpm
